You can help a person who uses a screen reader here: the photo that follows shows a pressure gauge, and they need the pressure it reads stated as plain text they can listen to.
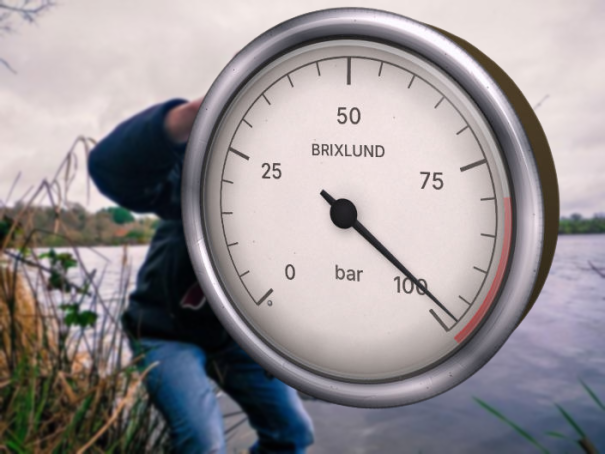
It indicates 97.5 bar
